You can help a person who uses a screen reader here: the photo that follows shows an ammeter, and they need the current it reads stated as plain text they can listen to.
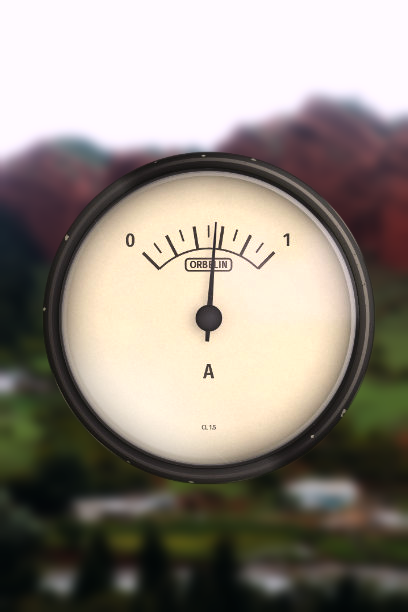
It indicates 0.55 A
